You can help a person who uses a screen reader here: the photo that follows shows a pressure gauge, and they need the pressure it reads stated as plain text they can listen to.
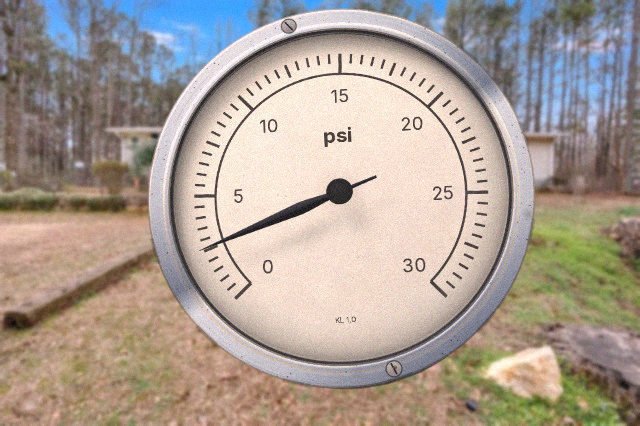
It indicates 2.5 psi
